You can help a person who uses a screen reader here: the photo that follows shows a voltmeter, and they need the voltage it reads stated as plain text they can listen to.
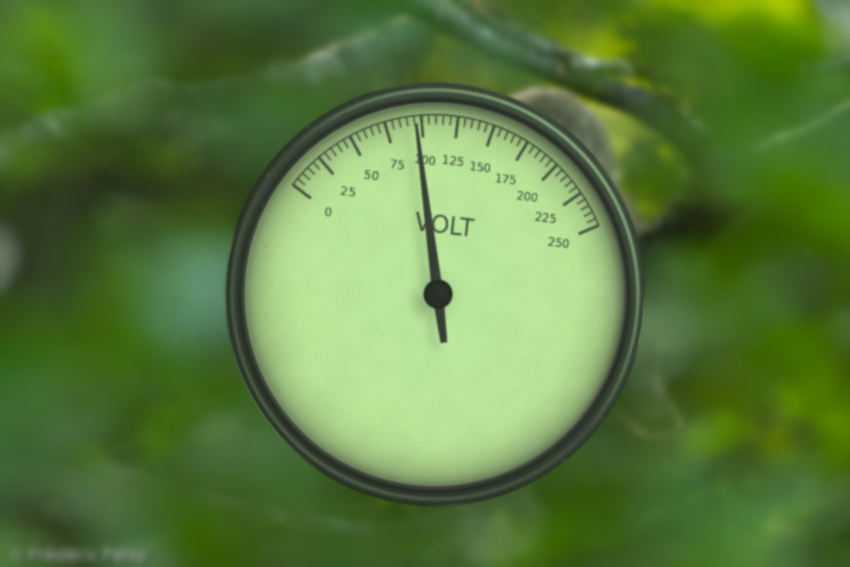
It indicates 95 V
